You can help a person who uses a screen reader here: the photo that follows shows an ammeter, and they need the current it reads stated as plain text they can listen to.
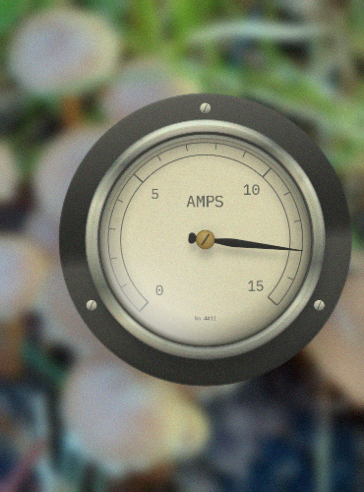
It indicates 13 A
